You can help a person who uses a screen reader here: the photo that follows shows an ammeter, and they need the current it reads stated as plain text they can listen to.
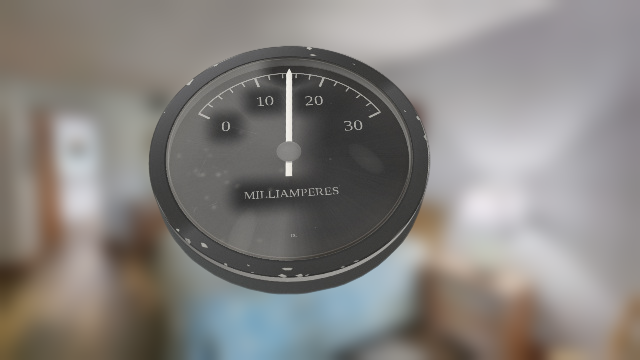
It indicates 15 mA
